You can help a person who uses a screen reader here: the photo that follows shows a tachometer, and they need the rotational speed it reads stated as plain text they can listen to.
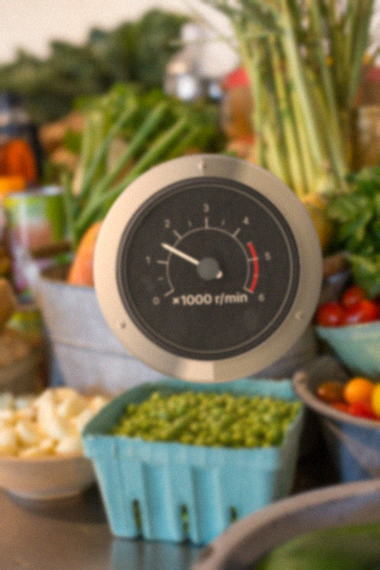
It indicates 1500 rpm
